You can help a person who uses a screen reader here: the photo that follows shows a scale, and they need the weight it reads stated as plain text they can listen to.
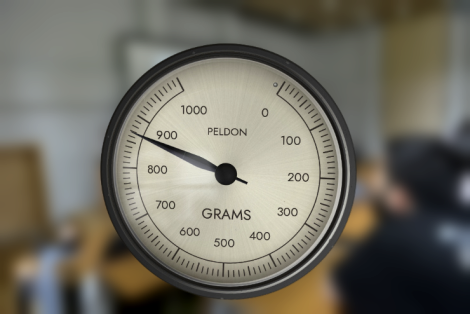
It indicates 870 g
